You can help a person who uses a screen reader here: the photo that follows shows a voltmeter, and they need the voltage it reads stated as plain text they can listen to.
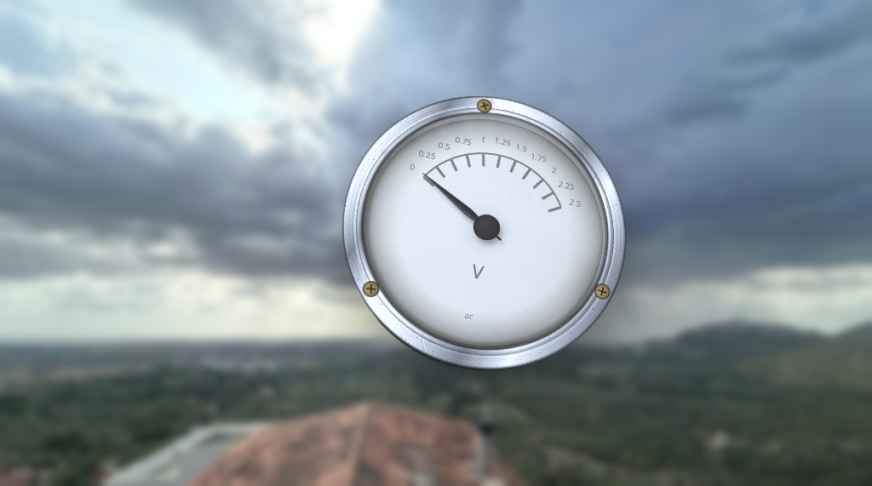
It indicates 0 V
